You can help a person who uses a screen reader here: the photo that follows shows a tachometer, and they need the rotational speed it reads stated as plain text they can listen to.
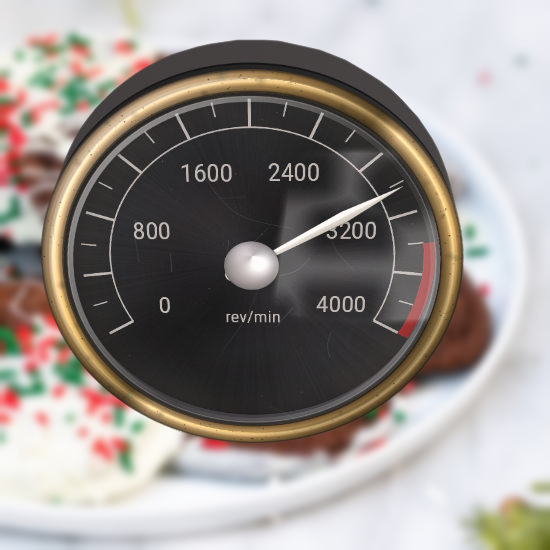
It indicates 3000 rpm
